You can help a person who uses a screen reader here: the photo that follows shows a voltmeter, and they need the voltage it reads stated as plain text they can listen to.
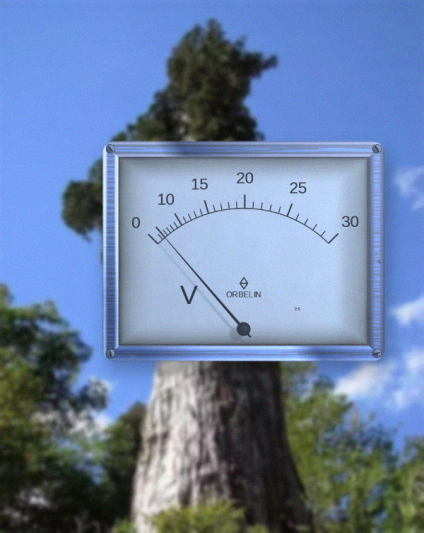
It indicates 5 V
